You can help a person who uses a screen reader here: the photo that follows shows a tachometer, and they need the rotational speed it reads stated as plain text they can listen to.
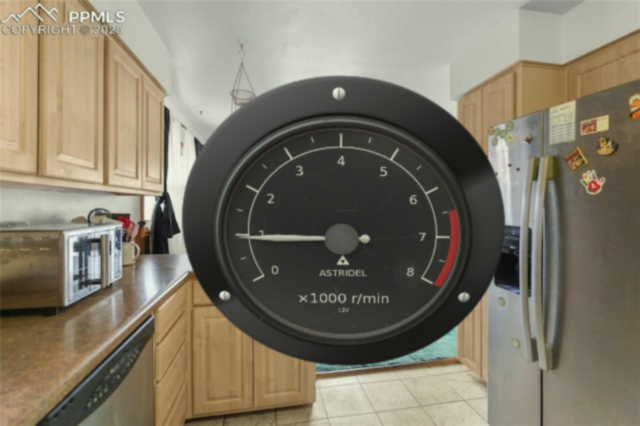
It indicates 1000 rpm
